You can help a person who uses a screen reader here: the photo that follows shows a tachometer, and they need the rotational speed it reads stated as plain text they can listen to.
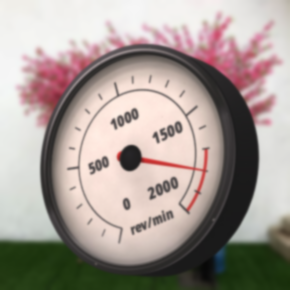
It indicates 1800 rpm
